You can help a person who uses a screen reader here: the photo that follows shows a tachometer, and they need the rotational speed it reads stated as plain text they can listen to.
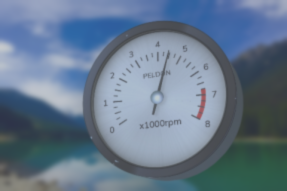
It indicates 4500 rpm
